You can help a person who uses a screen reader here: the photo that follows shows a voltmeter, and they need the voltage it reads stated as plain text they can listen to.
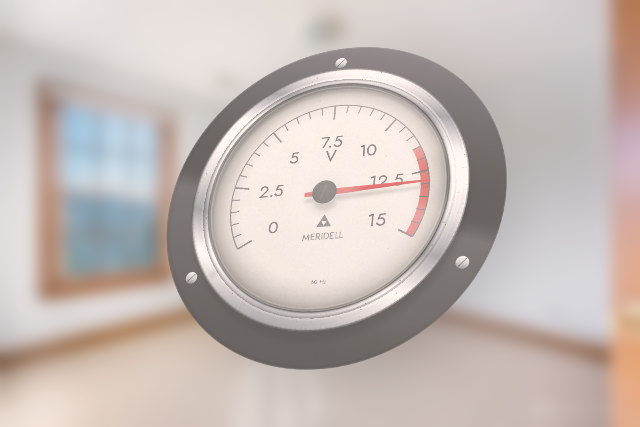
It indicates 13 V
